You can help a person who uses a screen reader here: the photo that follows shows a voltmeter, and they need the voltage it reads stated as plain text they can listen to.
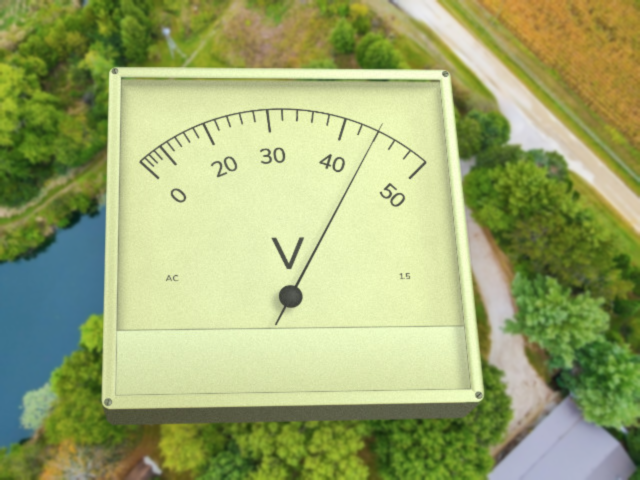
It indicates 44 V
